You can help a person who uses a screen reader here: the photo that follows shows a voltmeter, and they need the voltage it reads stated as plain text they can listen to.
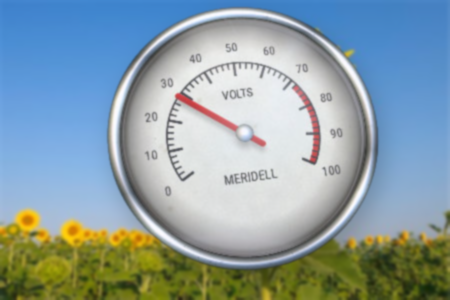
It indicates 28 V
